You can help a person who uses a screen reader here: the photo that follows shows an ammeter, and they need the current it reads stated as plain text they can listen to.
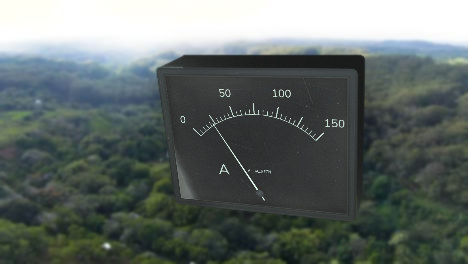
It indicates 25 A
